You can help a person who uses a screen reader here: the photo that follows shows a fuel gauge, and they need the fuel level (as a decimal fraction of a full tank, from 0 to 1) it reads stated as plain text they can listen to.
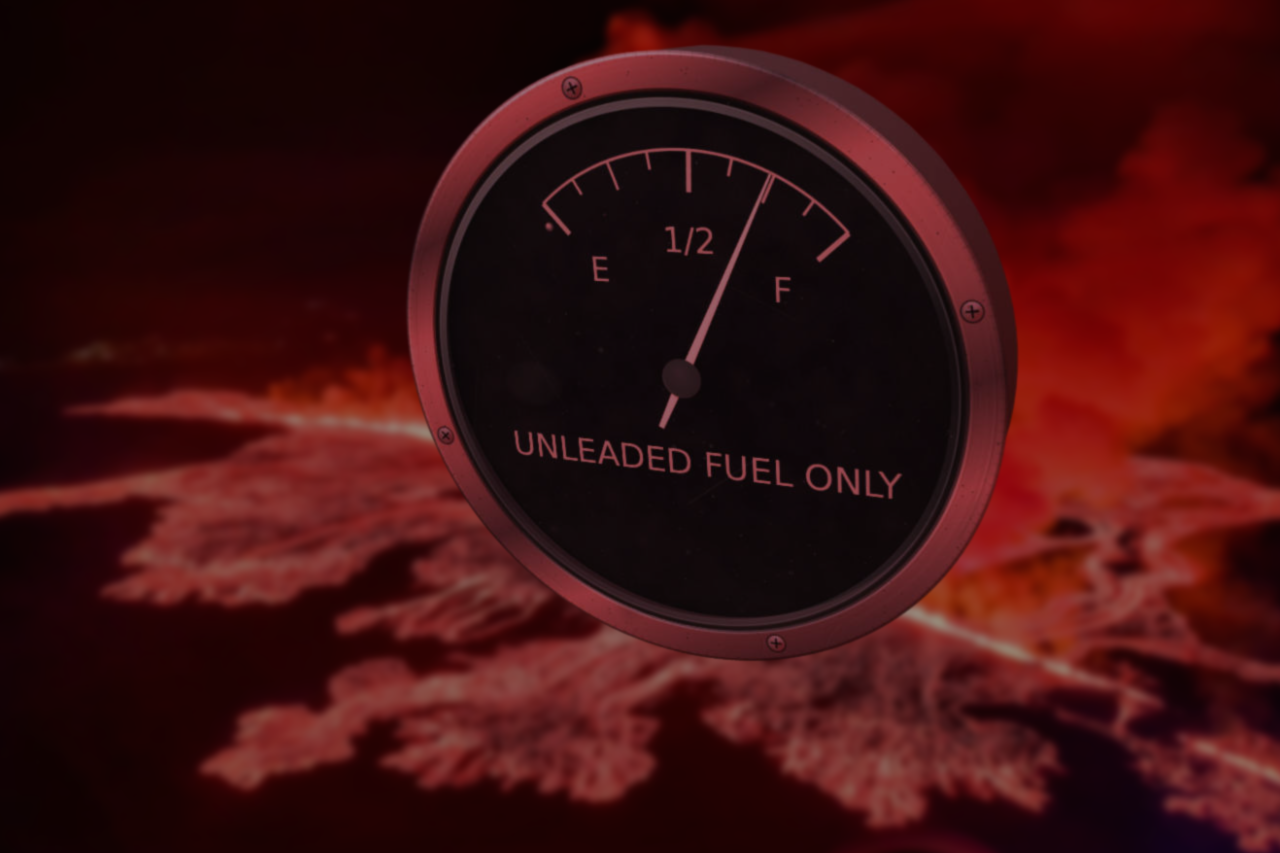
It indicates 0.75
